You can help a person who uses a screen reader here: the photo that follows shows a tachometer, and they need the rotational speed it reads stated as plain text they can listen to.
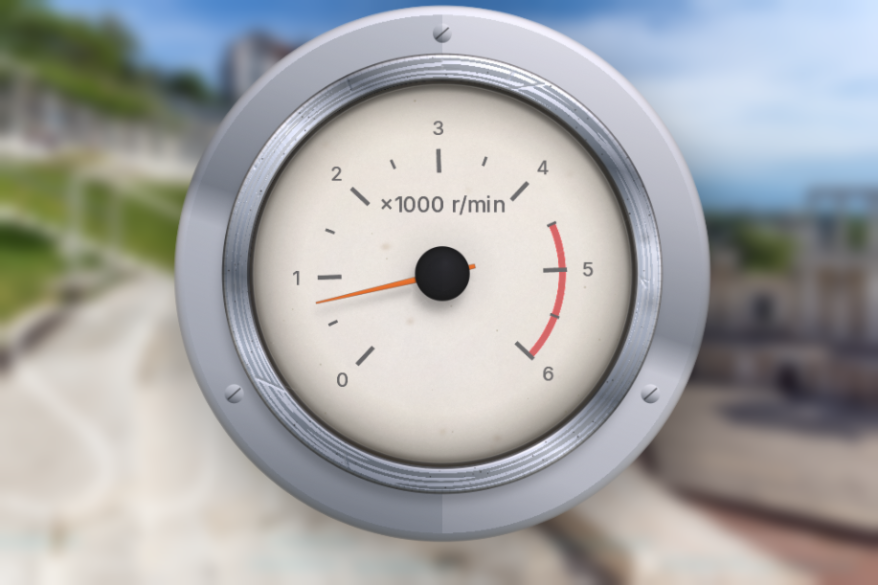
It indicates 750 rpm
